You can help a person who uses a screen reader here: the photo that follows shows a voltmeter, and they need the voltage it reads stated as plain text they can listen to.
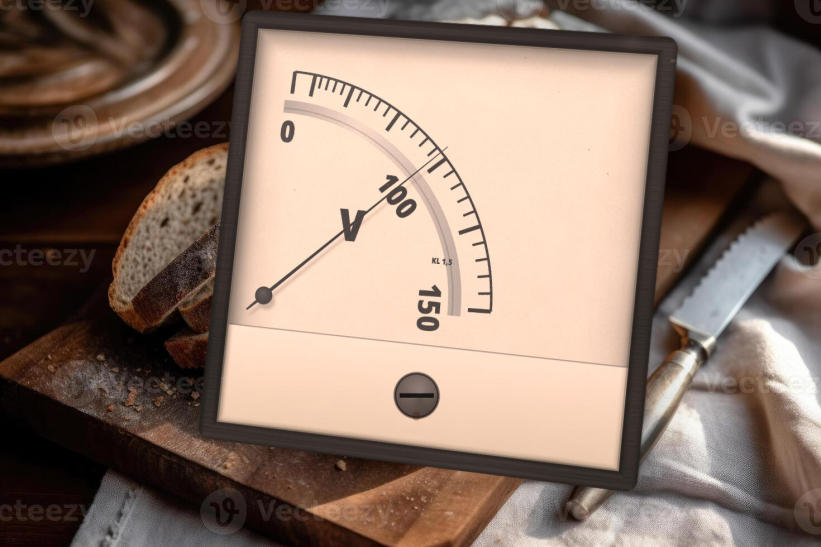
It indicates 97.5 V
